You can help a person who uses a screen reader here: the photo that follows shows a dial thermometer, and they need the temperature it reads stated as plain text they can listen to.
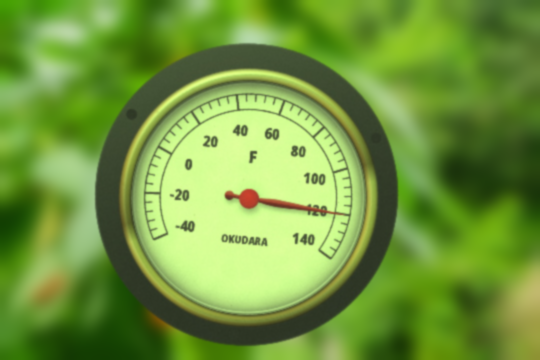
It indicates 120 °F
